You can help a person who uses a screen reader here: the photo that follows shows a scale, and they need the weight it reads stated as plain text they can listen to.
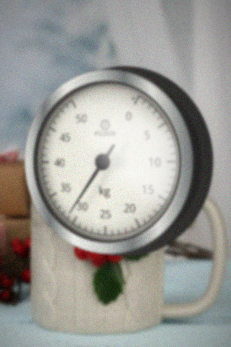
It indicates 31 kg
